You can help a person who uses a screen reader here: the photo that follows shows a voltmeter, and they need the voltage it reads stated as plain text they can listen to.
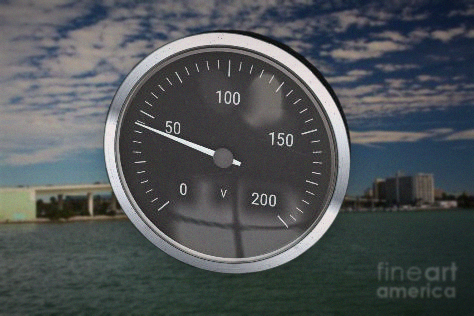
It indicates 45 V
